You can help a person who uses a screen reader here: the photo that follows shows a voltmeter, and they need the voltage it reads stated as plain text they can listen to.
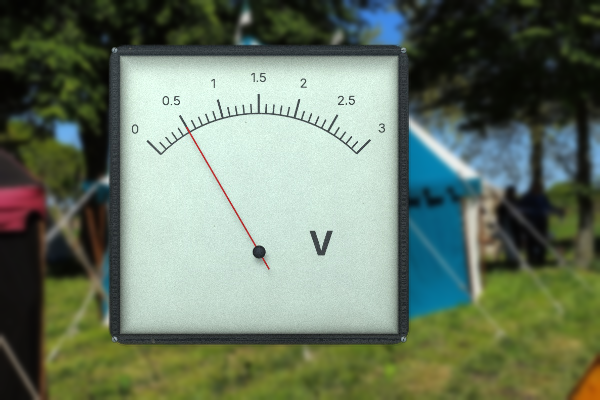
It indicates 0.5 V
